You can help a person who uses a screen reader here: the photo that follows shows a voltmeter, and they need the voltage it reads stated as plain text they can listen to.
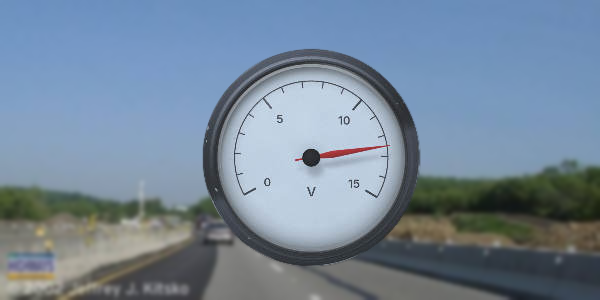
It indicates 12.5 V
